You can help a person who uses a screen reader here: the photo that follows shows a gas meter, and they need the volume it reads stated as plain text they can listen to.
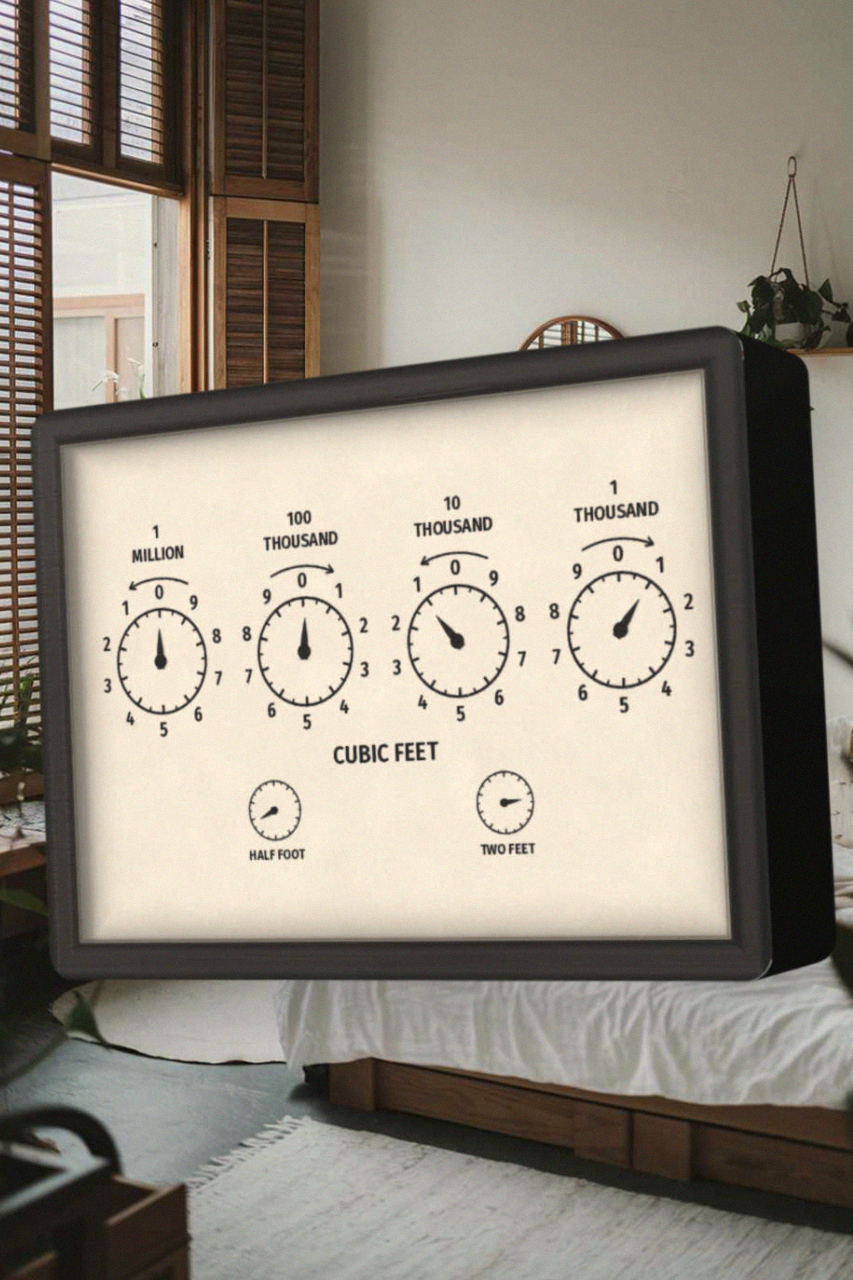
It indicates 1100 ft³
